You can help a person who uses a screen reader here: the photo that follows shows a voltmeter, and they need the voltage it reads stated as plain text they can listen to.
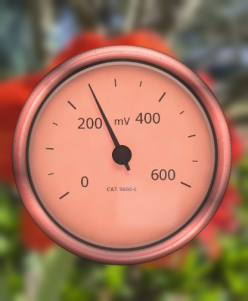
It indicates 250 mV
